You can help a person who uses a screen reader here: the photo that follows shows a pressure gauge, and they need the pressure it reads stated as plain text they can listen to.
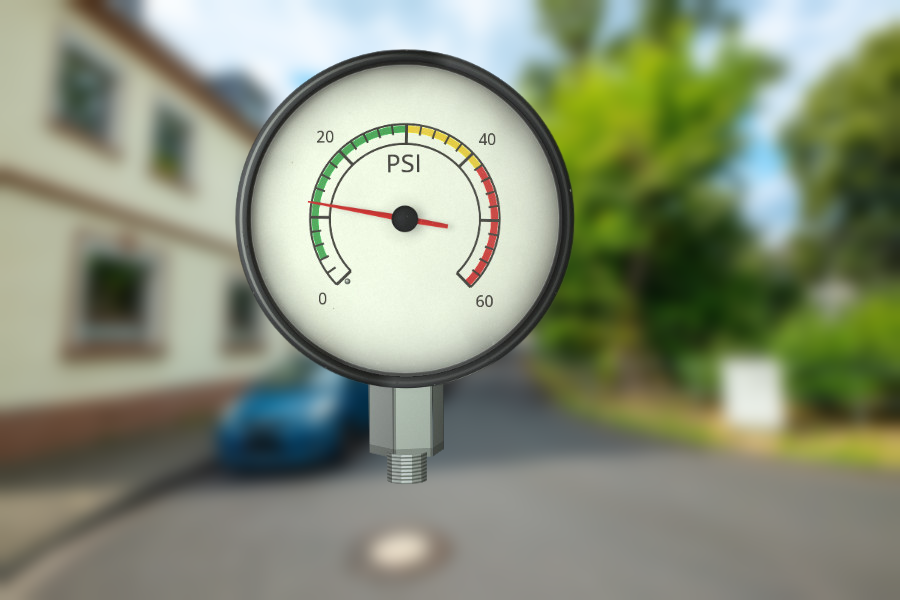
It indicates 12 psi
